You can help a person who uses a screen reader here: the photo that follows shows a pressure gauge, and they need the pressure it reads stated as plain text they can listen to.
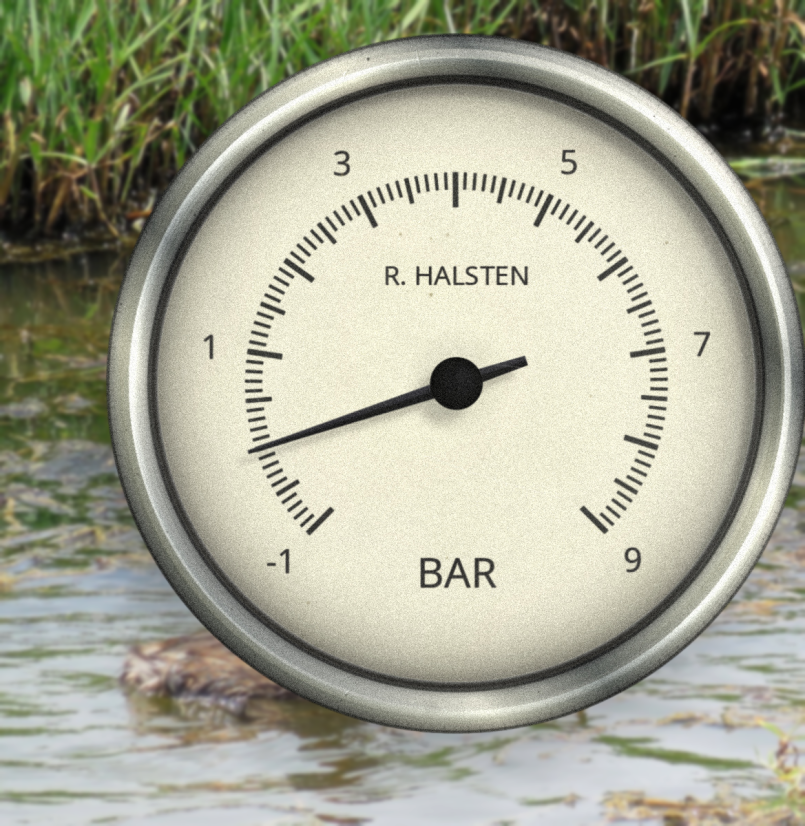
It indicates 0 bar
